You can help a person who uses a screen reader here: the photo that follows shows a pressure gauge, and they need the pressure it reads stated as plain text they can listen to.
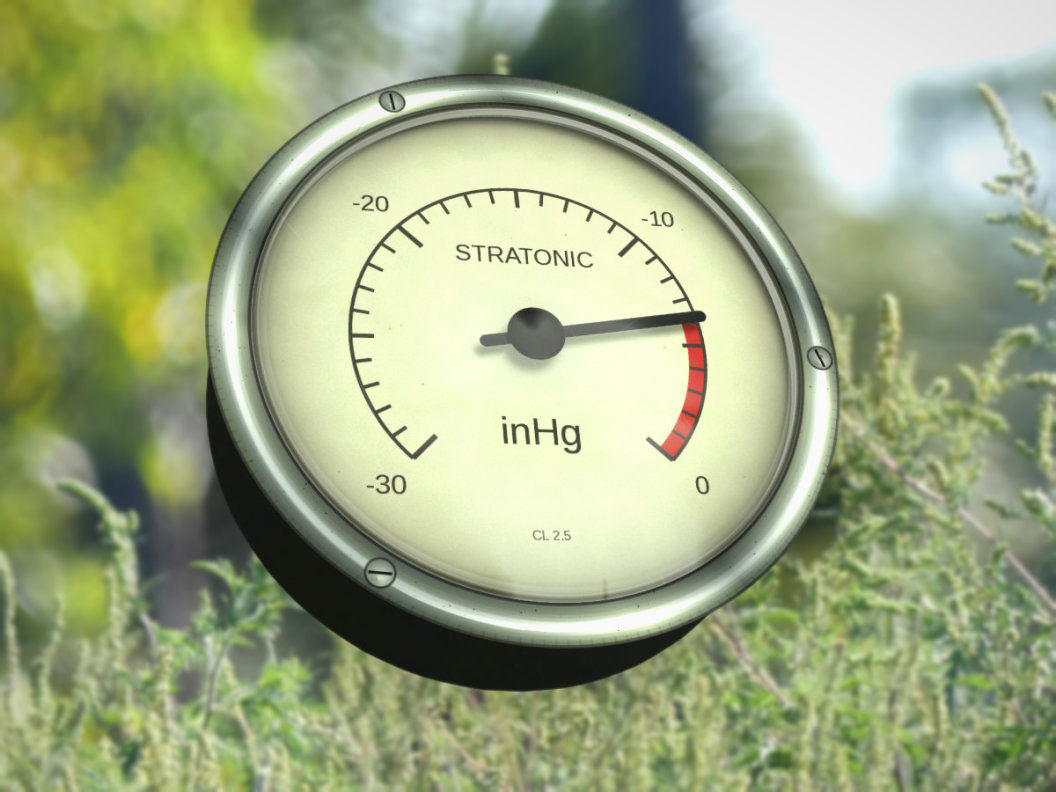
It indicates -6 inHg
